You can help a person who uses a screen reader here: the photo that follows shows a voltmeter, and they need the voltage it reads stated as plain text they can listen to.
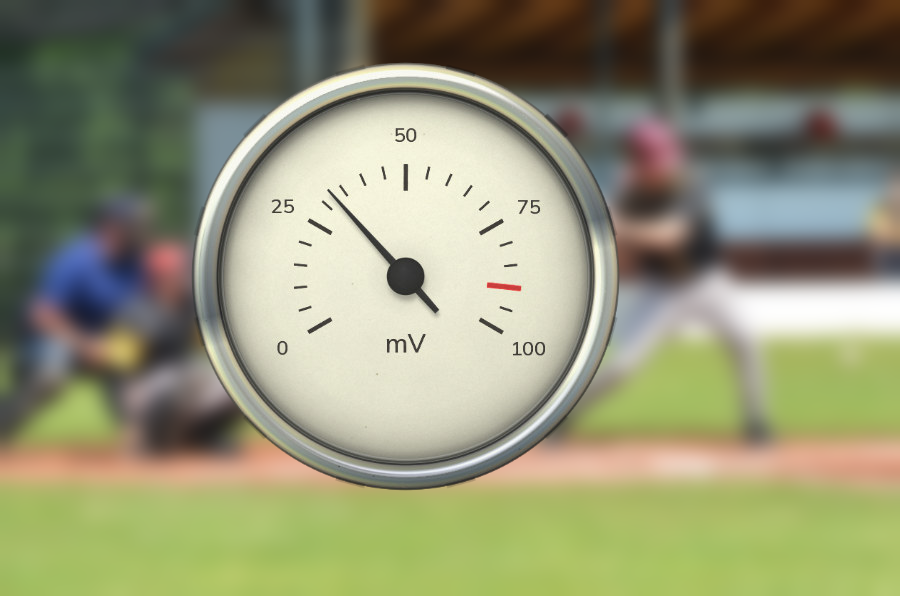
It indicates 32.5 mV
